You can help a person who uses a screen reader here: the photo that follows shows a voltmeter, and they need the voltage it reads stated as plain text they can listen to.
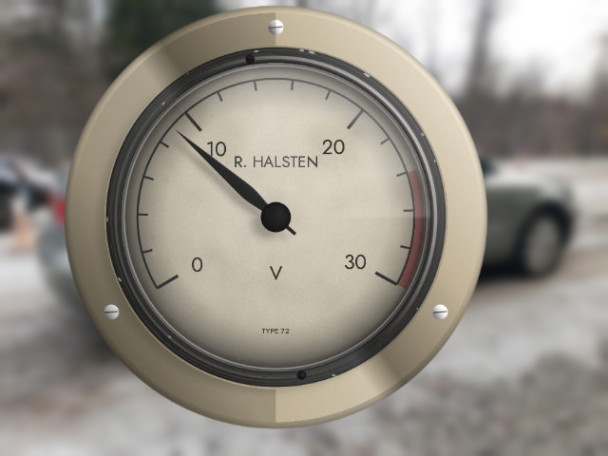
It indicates 9 V
